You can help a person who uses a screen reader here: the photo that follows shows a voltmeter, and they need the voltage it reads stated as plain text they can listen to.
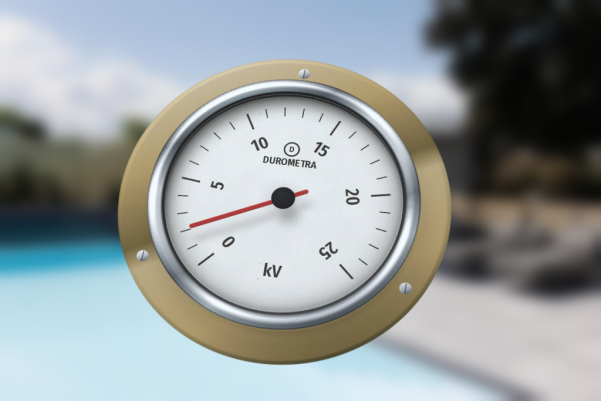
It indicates 2 kV
